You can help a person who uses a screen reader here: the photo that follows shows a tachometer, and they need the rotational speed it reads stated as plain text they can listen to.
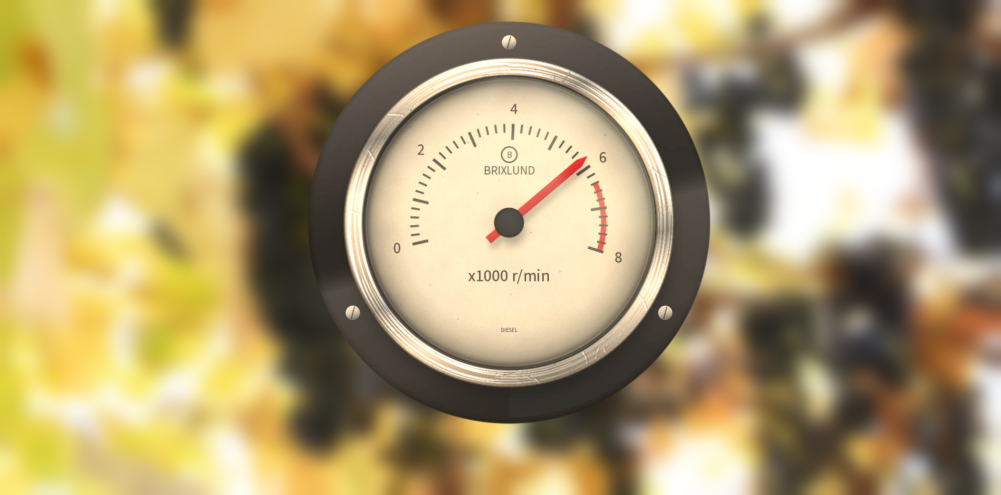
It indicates 5800 rpm
